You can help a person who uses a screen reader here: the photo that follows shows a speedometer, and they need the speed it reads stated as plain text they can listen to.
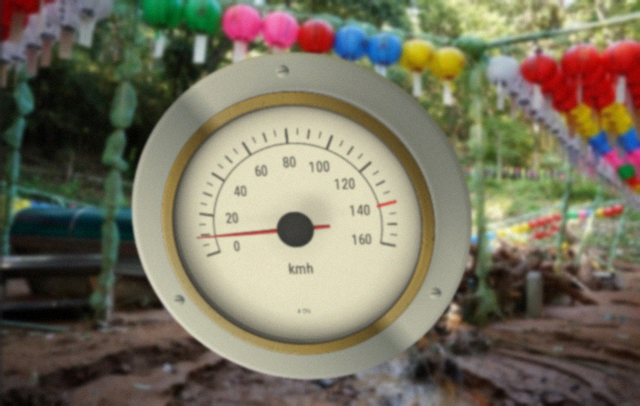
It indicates 10 km/h
